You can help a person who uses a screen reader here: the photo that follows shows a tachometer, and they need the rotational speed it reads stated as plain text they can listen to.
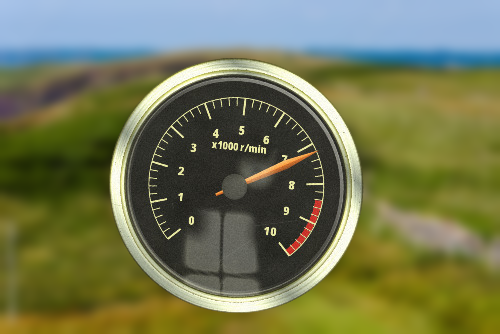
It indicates 7200 rpm
